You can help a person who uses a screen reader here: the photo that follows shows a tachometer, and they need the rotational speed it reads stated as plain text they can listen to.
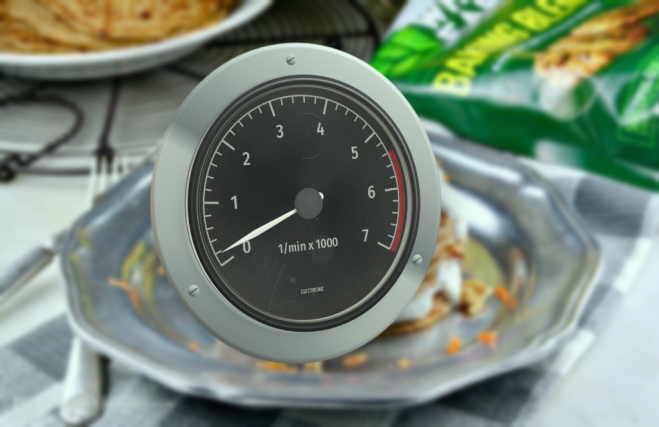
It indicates 200 rpm
